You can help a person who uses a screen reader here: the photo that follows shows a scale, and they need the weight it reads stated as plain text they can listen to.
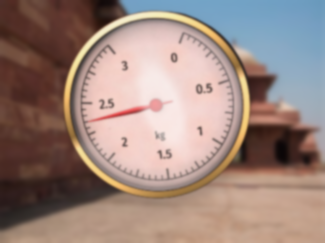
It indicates 2.35 kg
